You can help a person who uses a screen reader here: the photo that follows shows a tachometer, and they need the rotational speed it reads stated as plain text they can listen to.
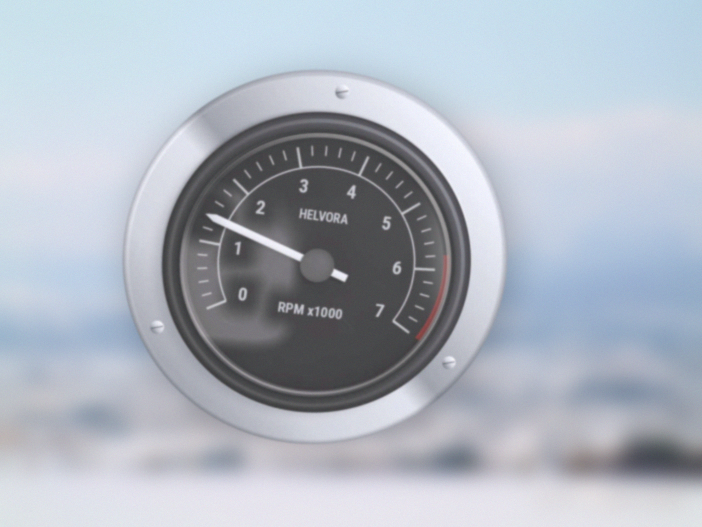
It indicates 1400 rpm
